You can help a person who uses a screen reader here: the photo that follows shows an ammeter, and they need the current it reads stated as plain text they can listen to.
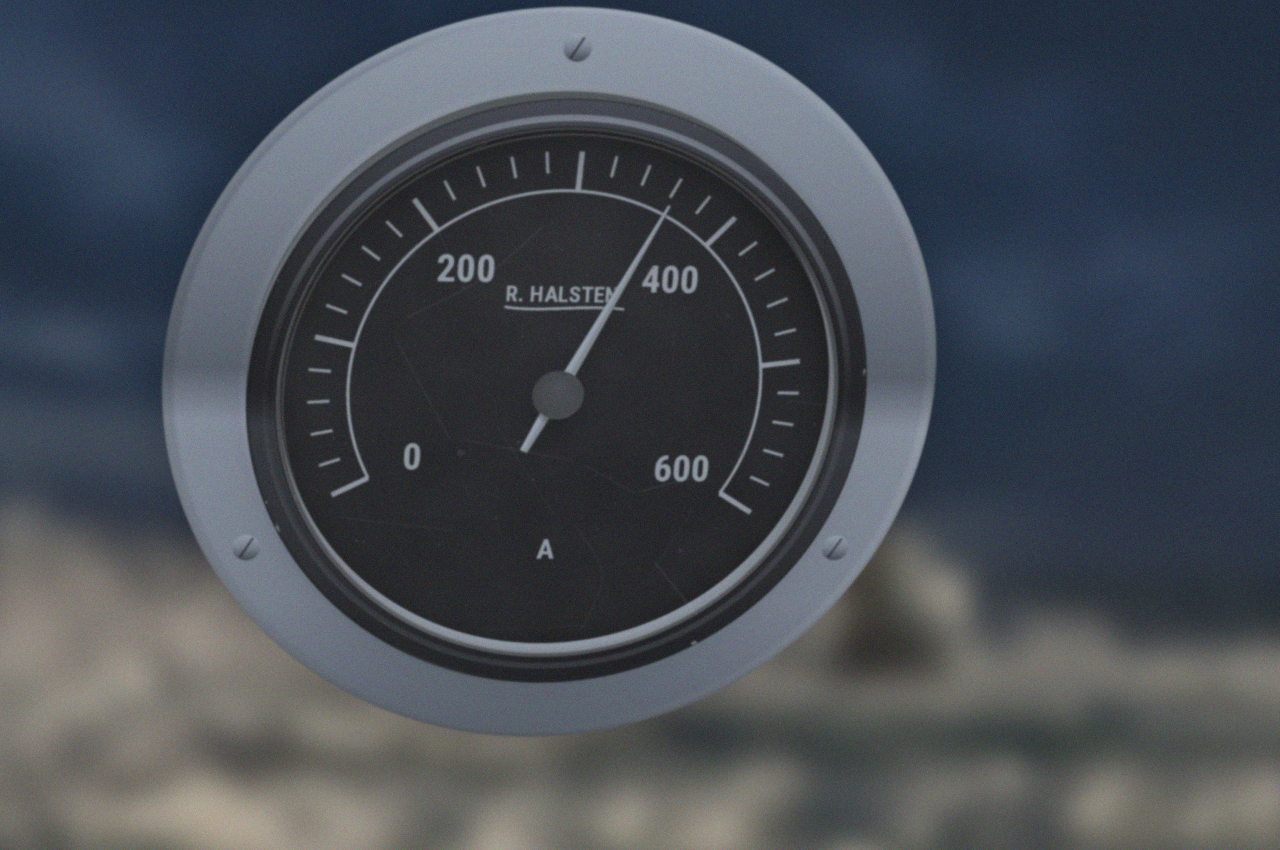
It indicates 360 A
